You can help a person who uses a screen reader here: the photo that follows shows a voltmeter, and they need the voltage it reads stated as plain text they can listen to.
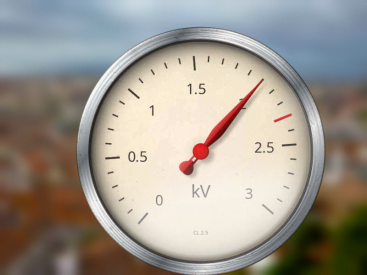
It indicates 2 kV
